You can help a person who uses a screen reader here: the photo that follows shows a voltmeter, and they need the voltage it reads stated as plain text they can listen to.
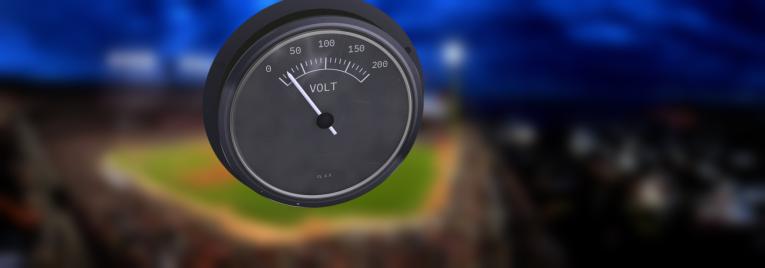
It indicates 20 V
